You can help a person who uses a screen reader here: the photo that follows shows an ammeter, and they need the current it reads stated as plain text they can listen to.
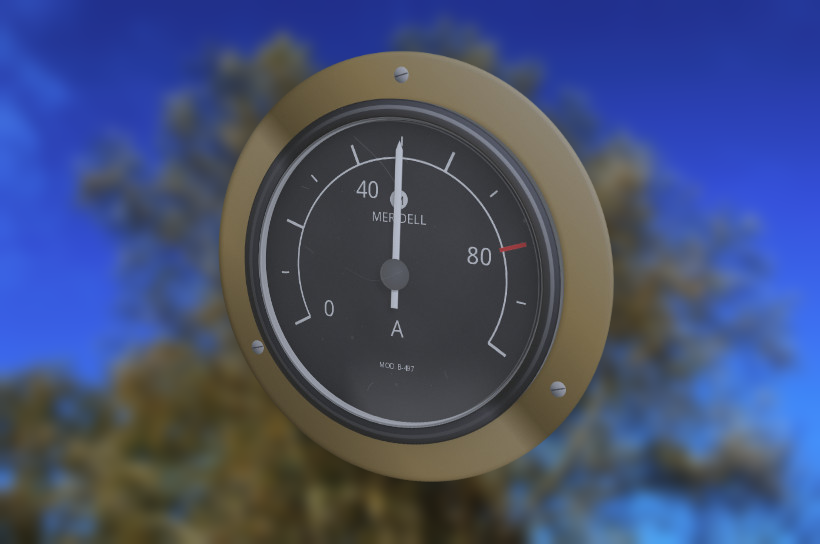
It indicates 50 A
